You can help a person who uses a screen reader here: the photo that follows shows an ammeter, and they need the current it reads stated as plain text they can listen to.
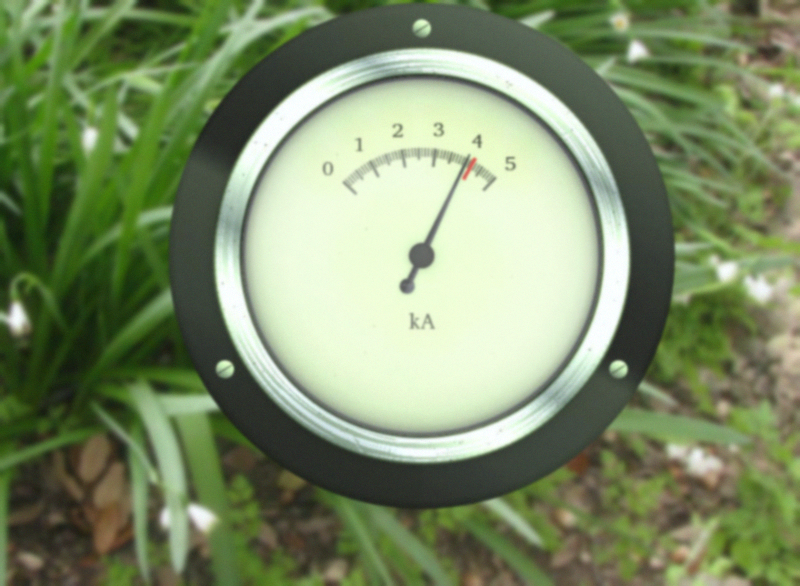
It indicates 4 kA
